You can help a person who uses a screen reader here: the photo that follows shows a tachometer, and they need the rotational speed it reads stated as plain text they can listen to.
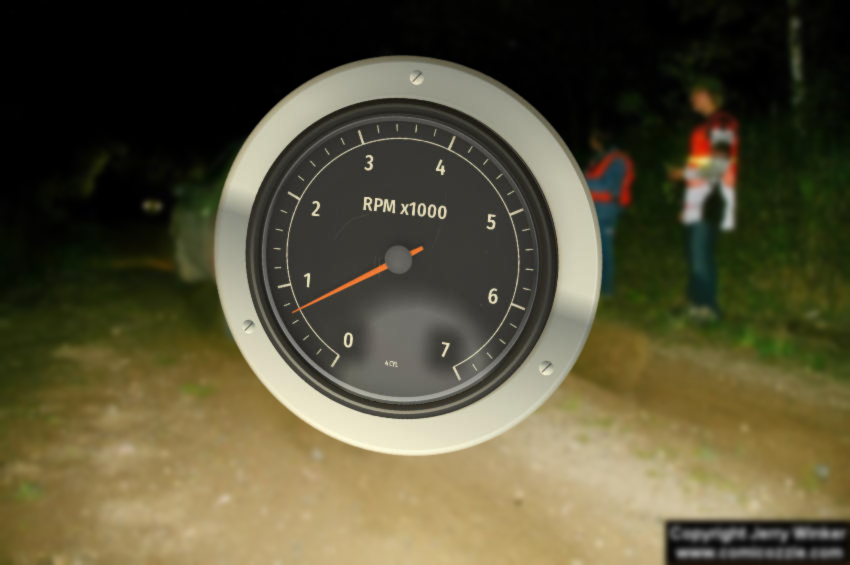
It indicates 700 rpm
